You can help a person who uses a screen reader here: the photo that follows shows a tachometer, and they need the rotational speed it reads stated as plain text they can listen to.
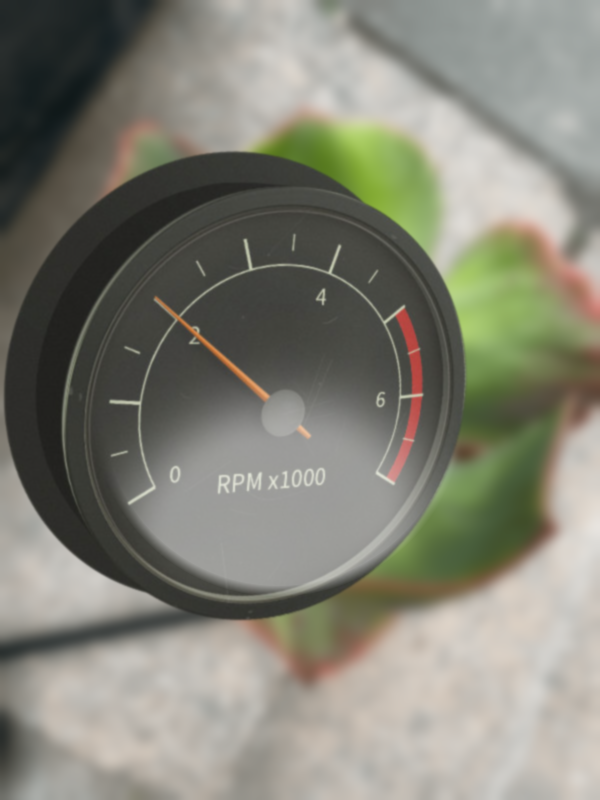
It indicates 2000 rpm
